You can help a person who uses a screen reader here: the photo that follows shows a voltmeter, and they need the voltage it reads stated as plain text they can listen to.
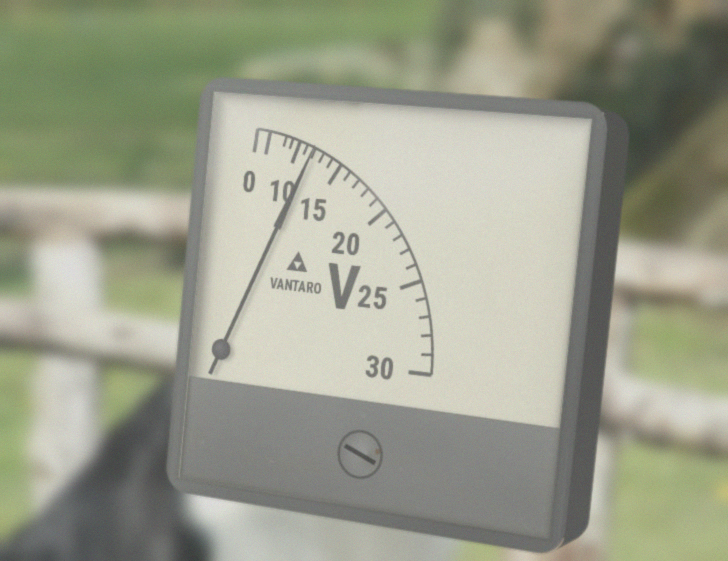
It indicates 12 V
